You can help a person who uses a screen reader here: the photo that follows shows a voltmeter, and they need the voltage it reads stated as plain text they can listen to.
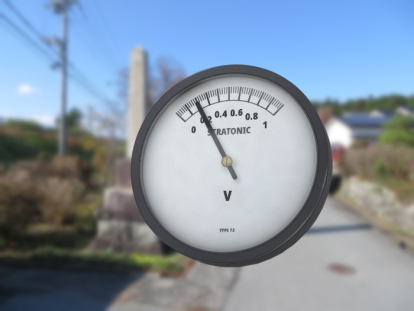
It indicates 0.2 V
